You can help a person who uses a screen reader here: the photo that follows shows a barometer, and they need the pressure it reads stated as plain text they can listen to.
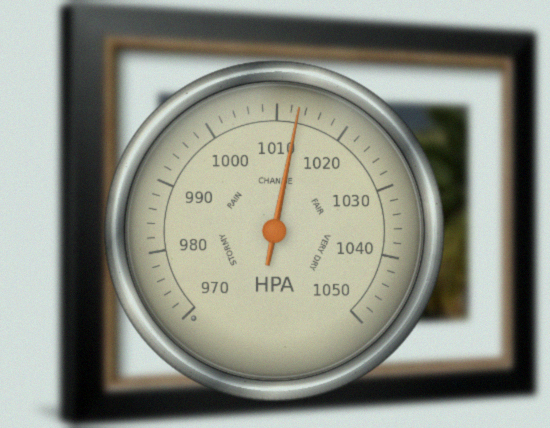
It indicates 1013 hPa
